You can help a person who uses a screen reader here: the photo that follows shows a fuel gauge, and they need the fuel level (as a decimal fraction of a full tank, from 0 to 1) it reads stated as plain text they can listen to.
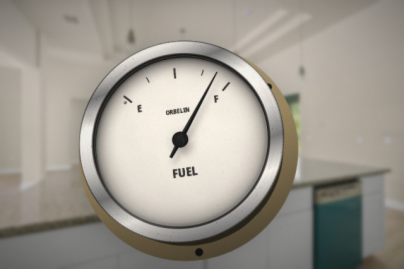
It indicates 0.875
